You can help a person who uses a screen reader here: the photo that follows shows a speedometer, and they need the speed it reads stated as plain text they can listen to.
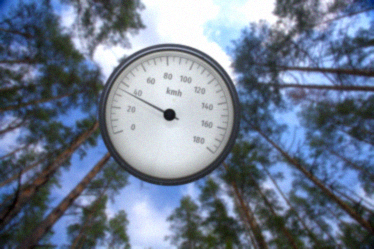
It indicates 35 km/h
